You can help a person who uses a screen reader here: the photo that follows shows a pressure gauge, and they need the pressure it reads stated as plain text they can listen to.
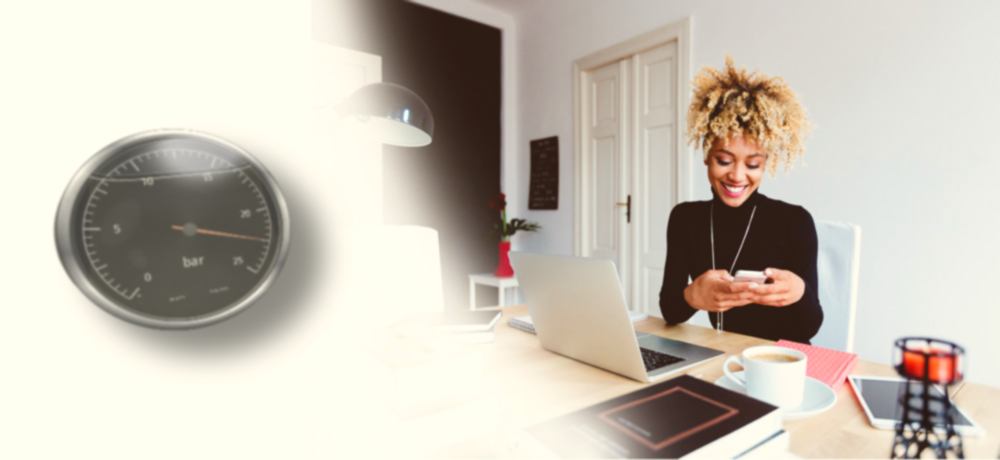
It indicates 22.5 bar
